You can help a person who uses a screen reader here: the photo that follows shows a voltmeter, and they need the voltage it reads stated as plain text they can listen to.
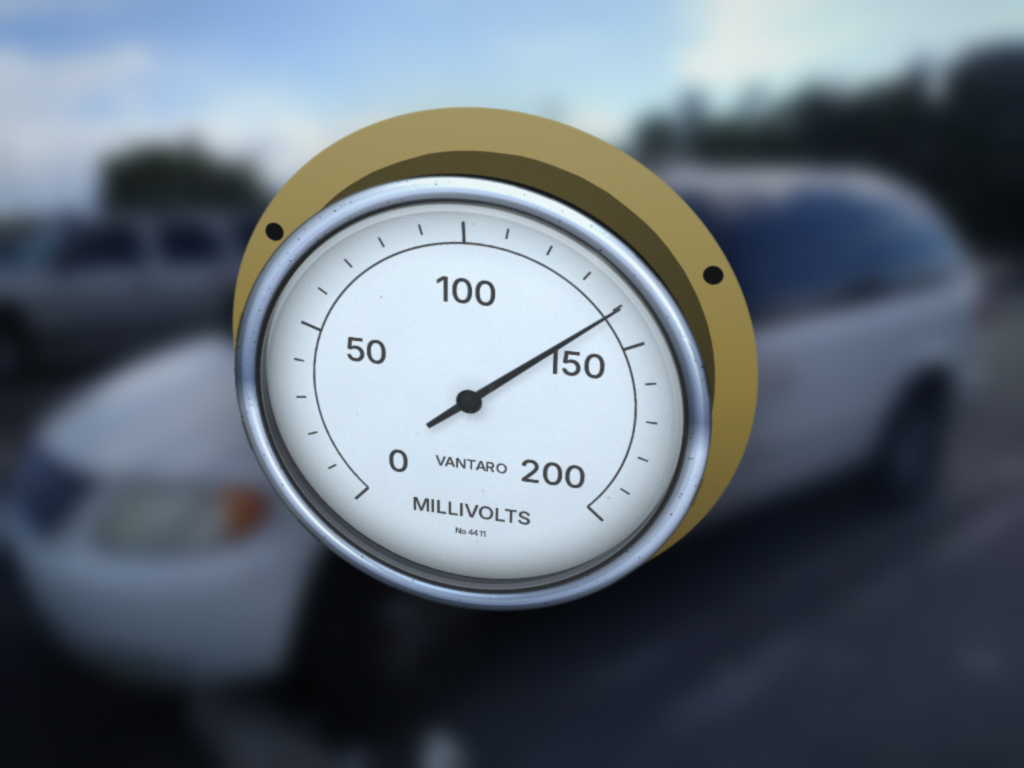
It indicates 140 mV
